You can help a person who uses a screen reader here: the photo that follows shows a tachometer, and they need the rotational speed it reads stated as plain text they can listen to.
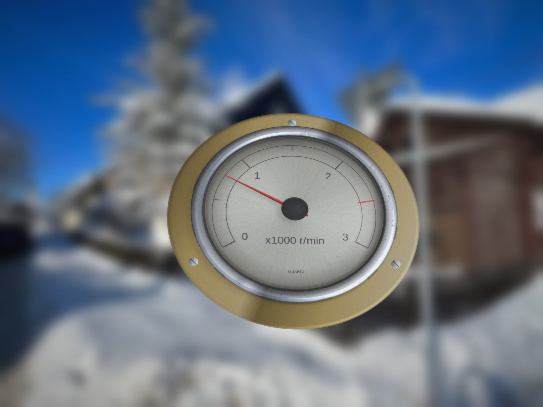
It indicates 750 rpm
